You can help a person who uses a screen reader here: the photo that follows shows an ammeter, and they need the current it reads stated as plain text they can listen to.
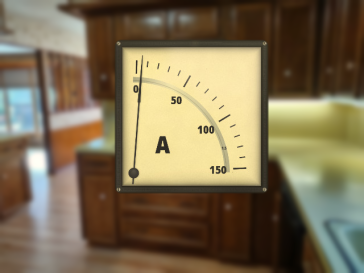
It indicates 5 A
